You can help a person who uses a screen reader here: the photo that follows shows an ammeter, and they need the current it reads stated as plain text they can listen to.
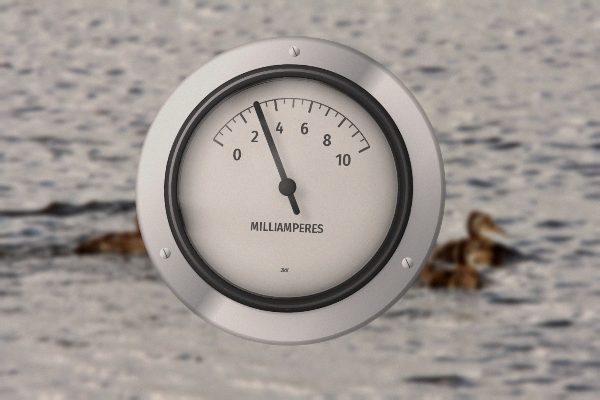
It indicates 3 mA
